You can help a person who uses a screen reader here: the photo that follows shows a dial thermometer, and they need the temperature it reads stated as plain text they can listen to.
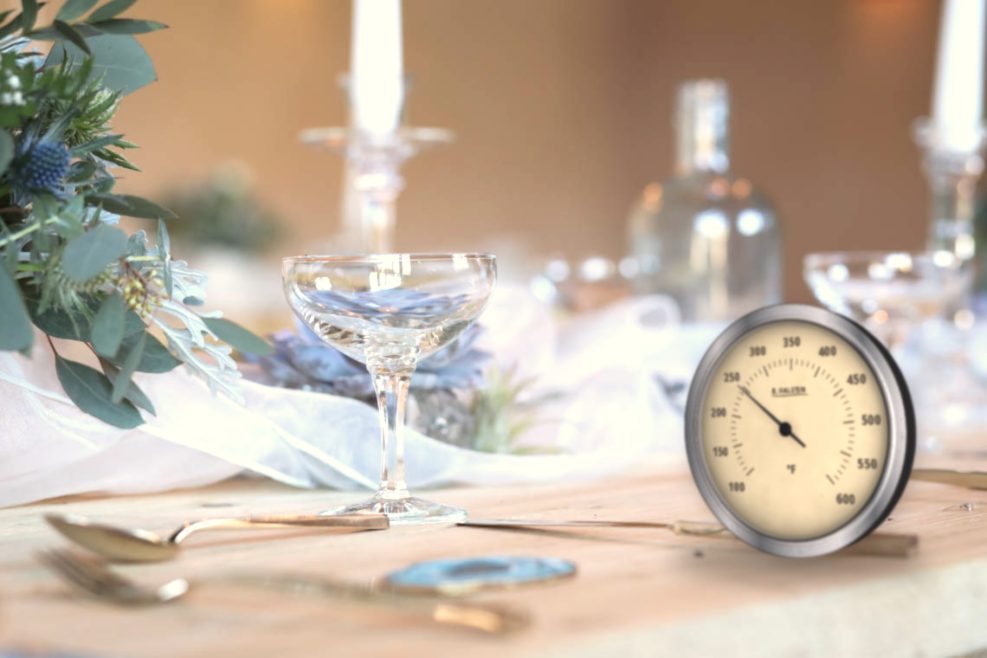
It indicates 250 °F
